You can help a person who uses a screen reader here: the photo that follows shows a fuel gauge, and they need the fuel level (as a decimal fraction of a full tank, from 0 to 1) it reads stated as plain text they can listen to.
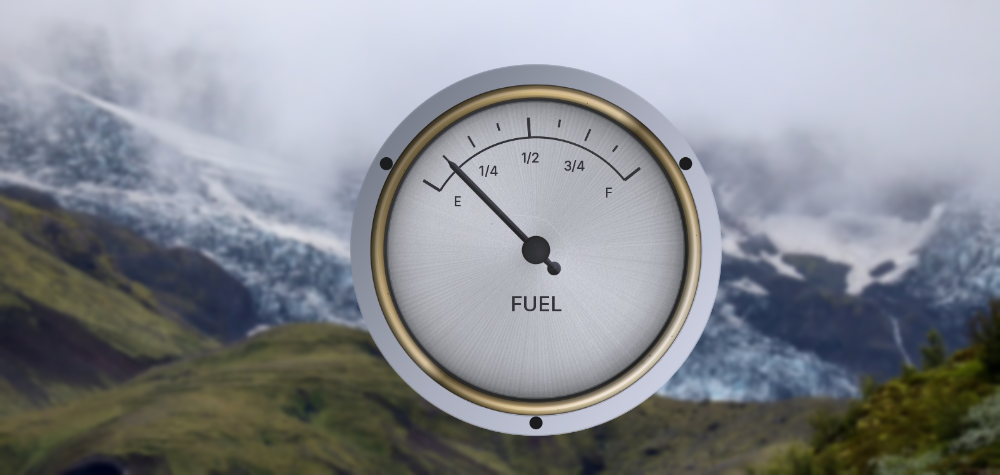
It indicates 0.125
